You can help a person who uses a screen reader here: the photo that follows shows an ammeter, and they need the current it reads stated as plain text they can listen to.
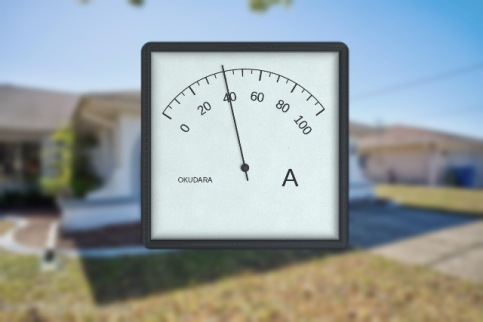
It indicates 40 A
